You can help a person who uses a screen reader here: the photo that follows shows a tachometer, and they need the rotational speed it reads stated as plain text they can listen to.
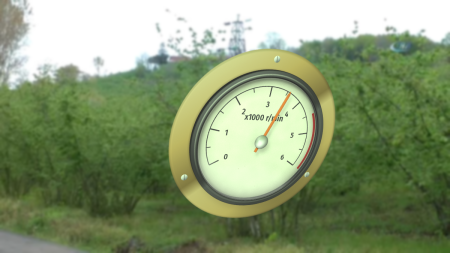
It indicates 3500 rpm
